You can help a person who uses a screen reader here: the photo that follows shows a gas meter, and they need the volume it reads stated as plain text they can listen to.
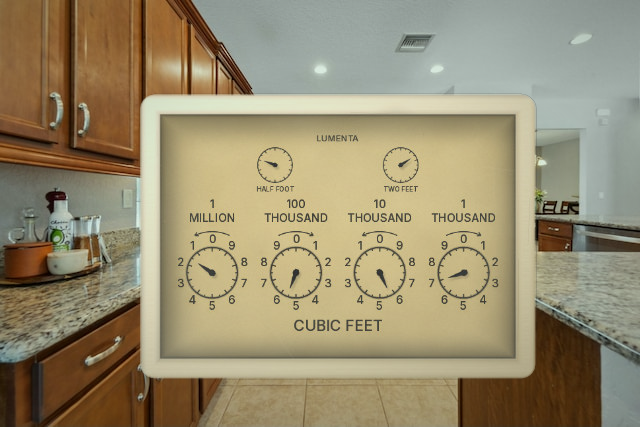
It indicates 155700 ft³
